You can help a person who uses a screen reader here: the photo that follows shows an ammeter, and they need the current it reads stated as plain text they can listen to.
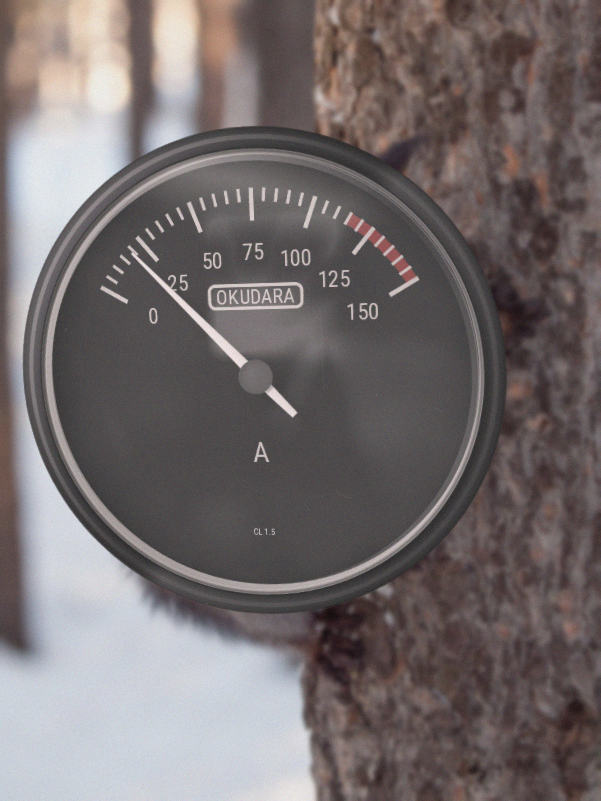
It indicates 20 A
